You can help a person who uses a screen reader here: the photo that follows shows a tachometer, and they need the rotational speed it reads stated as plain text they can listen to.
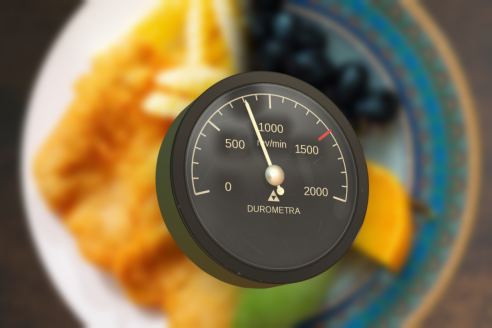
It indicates 800 rpm
